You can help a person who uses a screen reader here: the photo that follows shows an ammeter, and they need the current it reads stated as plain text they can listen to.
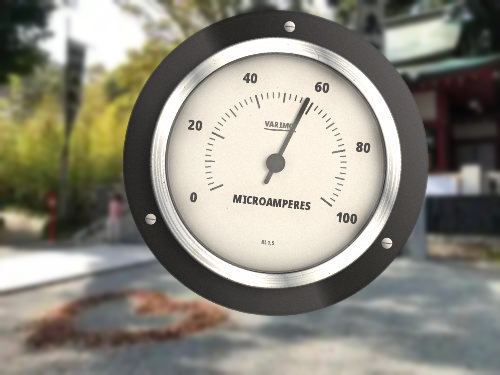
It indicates 58 µA
